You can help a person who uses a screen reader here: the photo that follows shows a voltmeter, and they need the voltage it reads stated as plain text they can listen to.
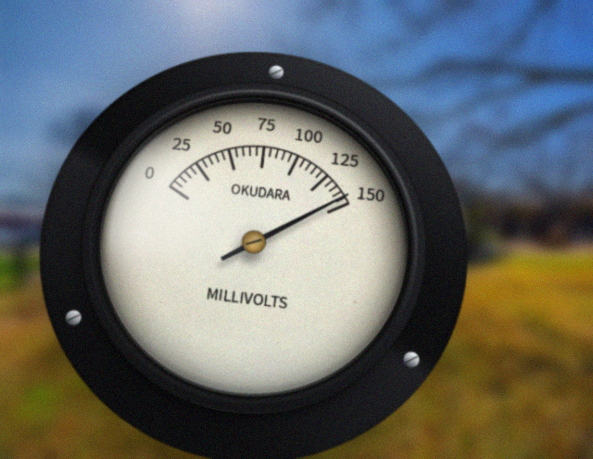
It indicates 145 mV
